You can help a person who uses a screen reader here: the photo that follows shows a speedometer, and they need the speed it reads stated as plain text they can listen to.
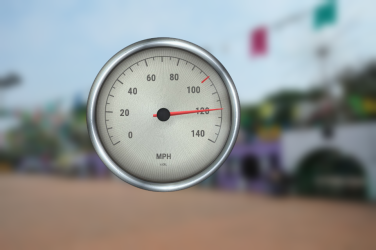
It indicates 120 mph
